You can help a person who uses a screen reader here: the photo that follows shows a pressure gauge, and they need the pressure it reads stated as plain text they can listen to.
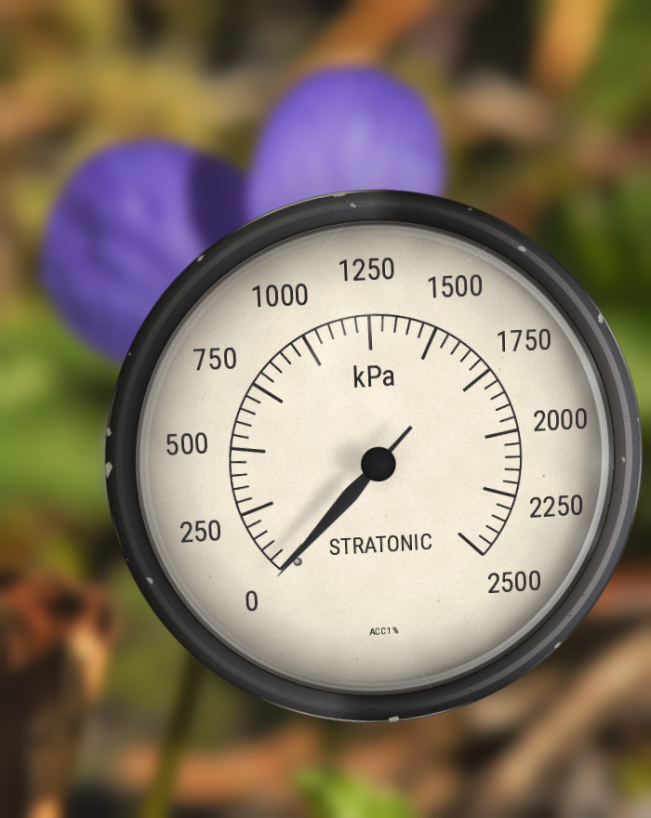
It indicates 0 kPa
